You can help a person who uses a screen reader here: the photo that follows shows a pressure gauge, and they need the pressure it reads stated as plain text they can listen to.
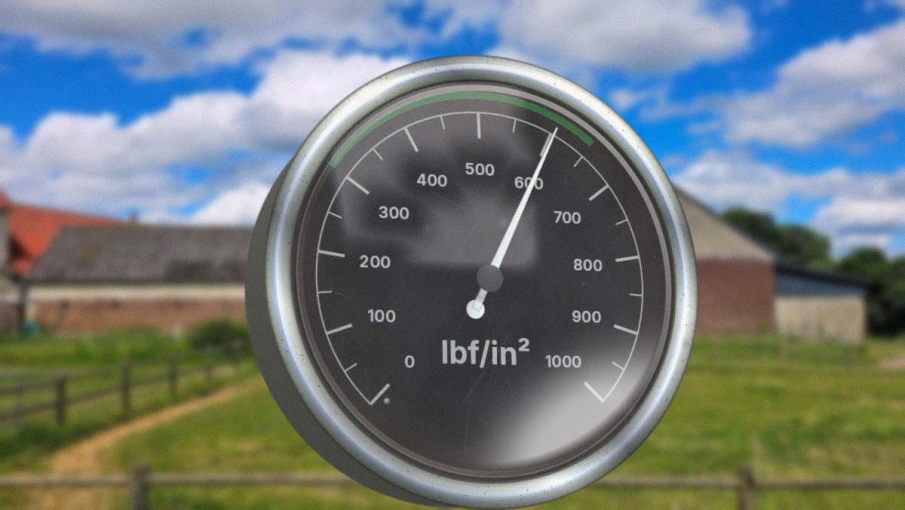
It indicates 600 psi
